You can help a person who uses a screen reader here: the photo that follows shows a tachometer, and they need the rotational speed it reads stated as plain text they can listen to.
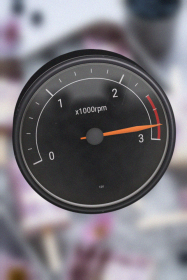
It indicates 2800 rpm
